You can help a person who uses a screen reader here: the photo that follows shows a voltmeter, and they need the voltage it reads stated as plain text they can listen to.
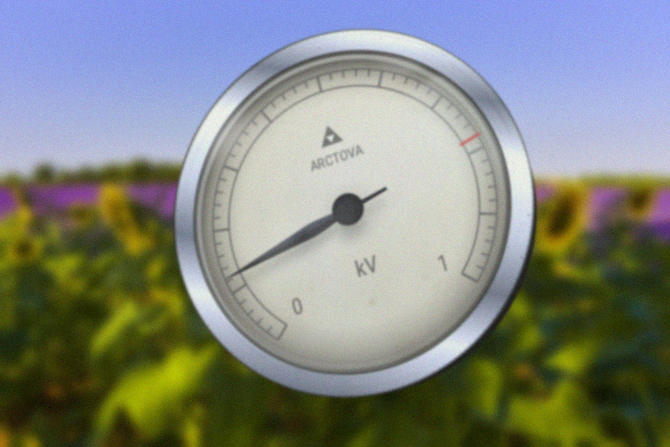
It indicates 0.12 kV
